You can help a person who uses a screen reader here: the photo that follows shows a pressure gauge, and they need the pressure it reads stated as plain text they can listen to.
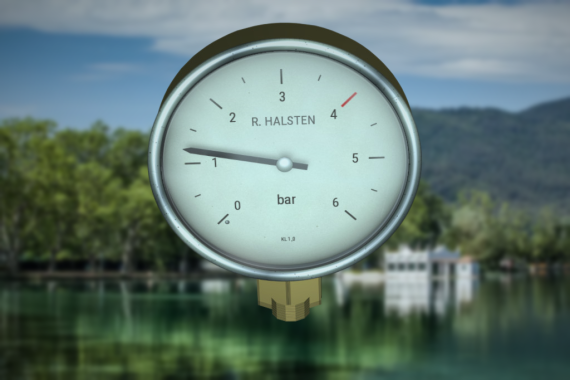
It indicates 1.25 bar
